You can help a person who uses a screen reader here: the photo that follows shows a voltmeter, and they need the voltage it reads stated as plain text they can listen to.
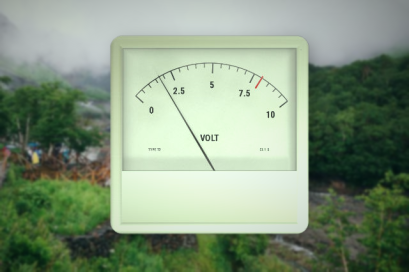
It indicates 1.75 V
